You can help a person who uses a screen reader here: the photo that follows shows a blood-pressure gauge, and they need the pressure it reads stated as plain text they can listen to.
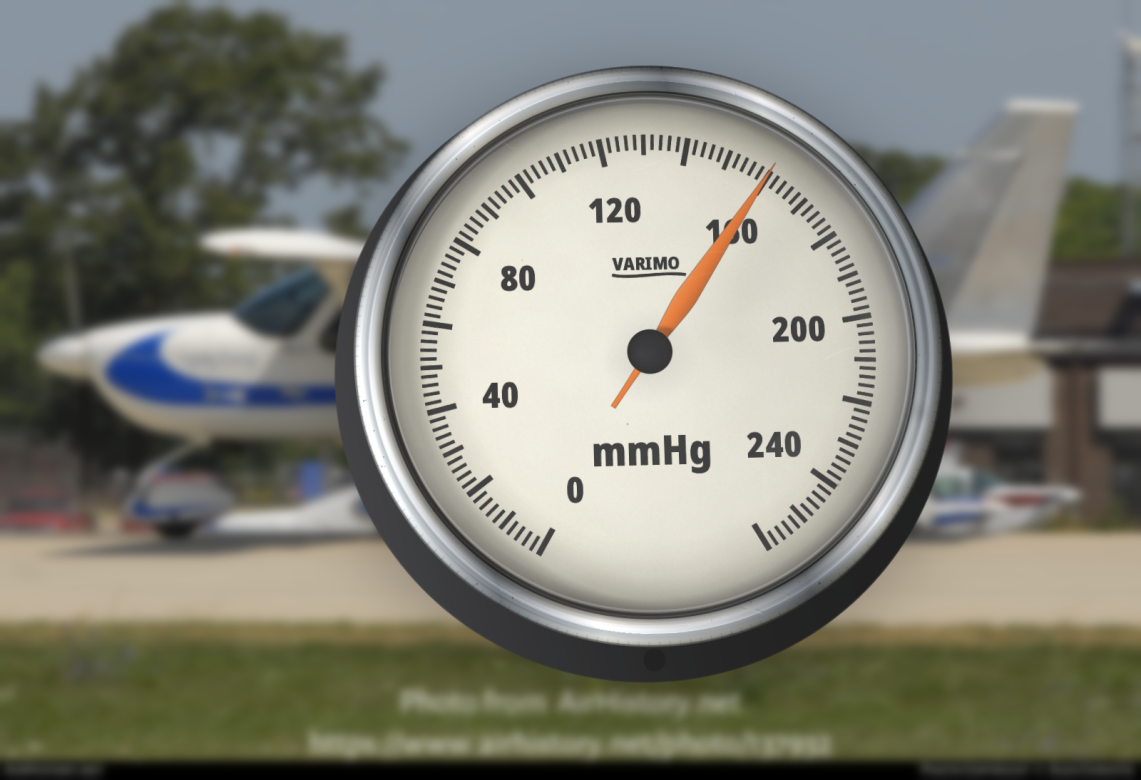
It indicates 160 mmHg
